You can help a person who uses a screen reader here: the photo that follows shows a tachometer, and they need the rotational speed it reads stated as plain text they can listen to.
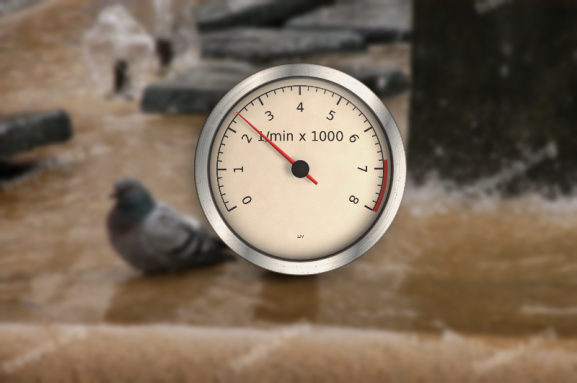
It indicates 2400 rpm
